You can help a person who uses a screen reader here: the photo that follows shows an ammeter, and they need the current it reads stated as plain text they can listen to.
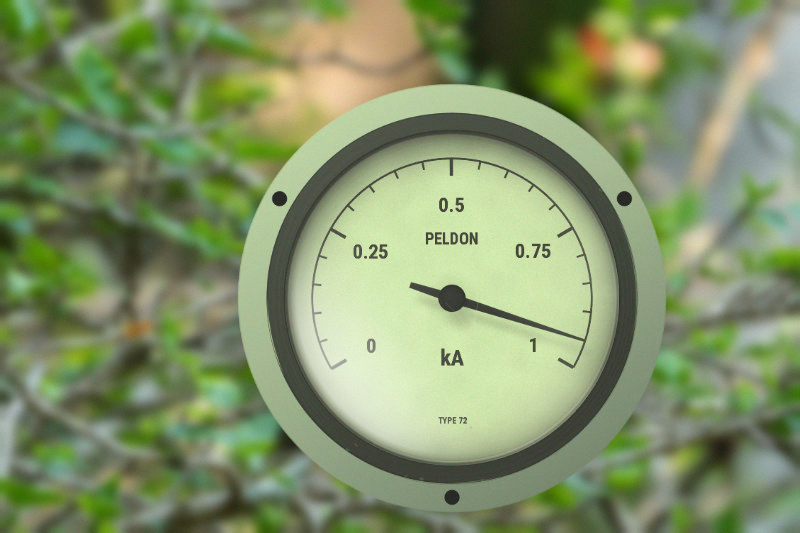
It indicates 0.95 kA
